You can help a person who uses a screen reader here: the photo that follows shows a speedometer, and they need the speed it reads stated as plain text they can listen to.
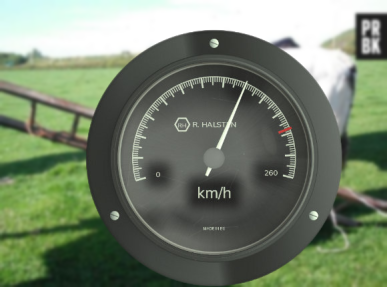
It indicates 160 km/h
